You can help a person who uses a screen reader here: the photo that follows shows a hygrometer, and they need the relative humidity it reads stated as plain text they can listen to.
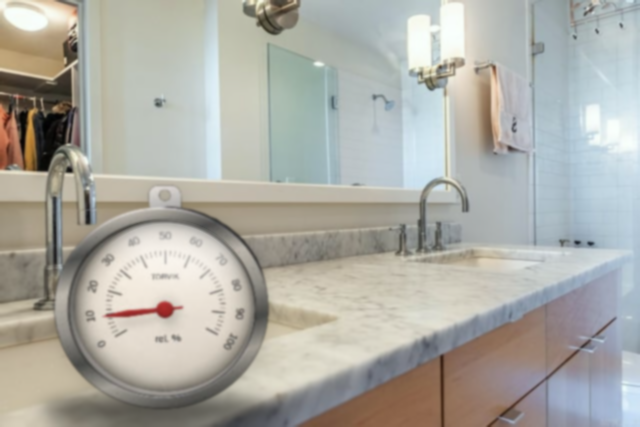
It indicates 10 %
